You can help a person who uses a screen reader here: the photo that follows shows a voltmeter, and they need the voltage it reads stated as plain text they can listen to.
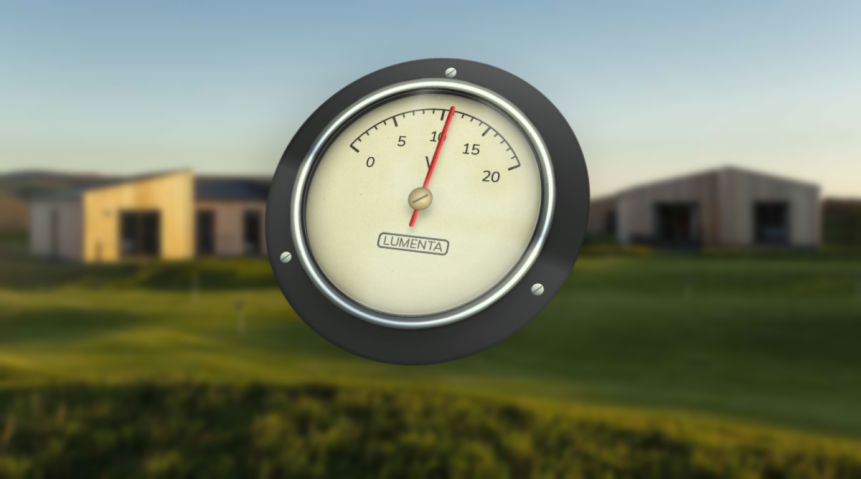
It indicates 11 V
